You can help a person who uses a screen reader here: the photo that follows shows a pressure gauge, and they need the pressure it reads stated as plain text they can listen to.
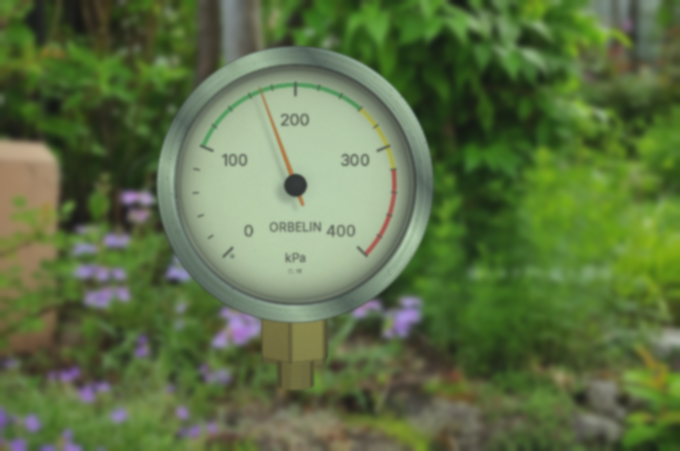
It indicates 170 kPa
